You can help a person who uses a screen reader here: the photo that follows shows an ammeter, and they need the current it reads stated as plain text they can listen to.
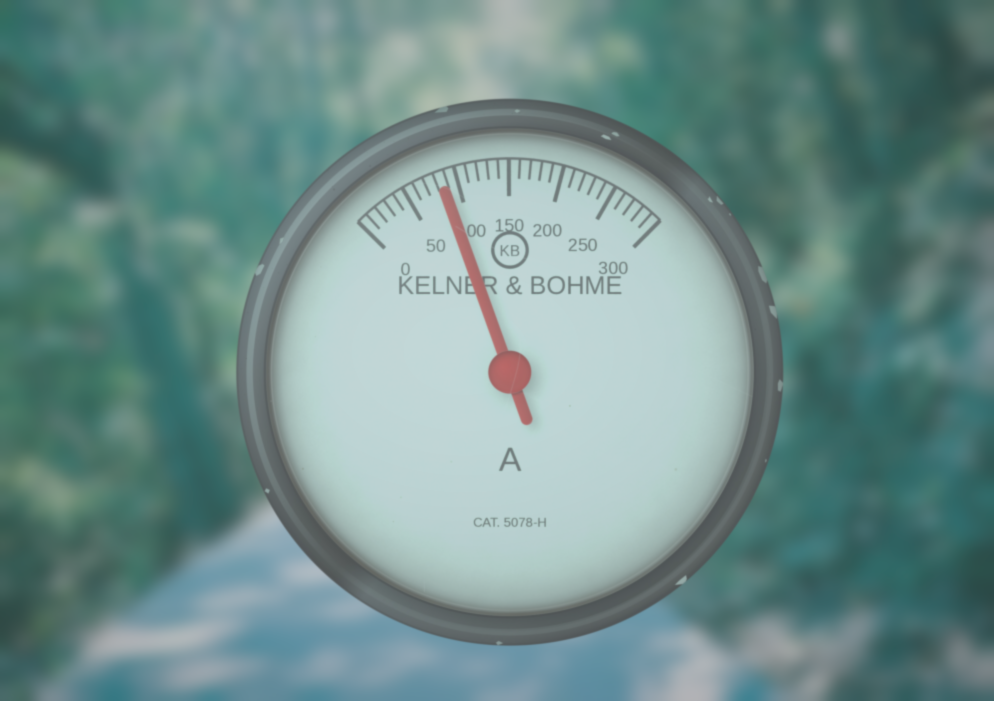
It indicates 85 A
